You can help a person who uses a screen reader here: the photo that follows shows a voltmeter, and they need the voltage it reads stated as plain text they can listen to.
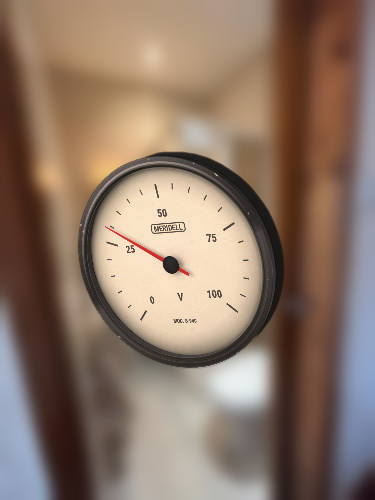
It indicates 30 V
